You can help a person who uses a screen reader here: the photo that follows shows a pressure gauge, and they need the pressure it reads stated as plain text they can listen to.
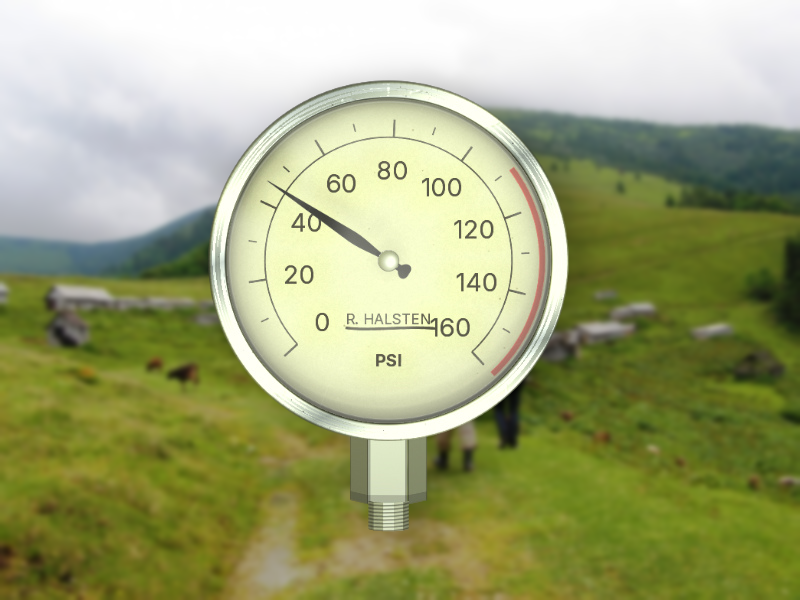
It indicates 45 psi
